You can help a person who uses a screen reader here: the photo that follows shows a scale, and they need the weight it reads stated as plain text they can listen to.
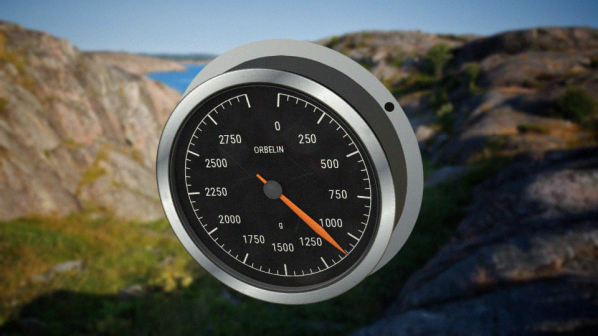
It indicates 1100 g
